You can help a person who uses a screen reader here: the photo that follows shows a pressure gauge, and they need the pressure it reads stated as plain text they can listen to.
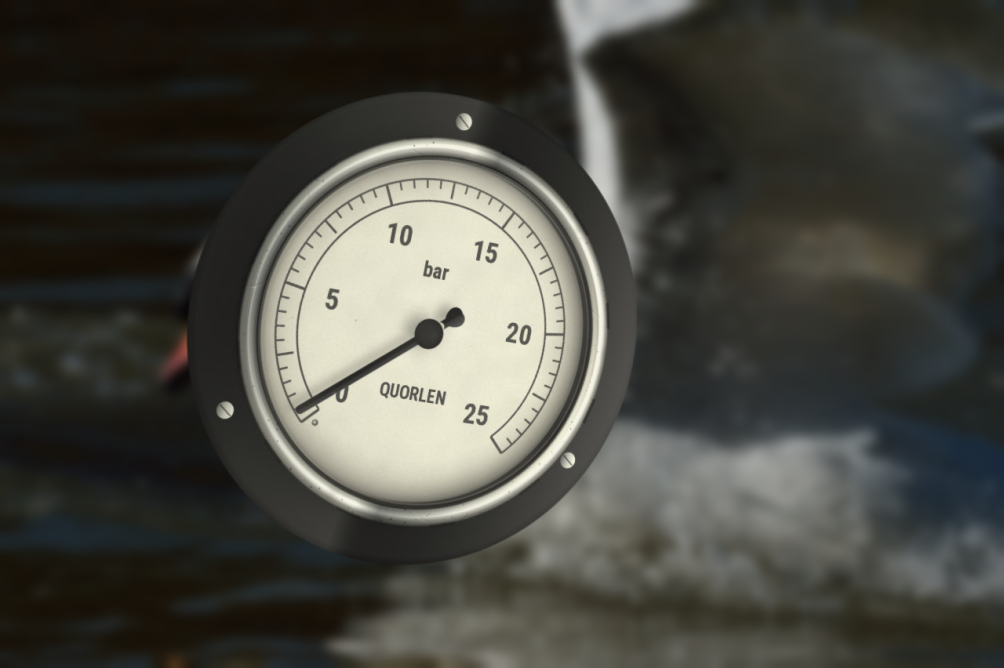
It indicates 0.5 bar
